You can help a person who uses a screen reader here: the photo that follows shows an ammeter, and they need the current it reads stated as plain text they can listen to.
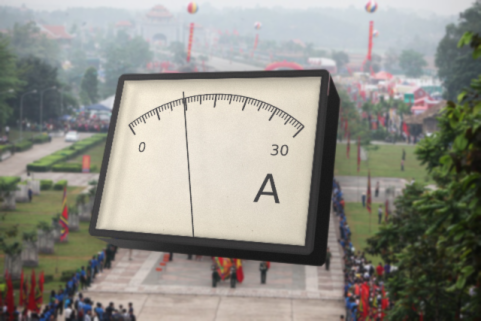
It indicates 10 A
